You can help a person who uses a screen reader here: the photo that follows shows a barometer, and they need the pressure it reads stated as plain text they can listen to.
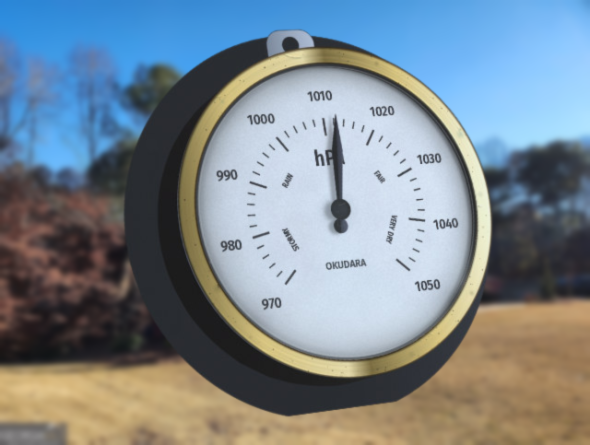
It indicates 1012 hPa
